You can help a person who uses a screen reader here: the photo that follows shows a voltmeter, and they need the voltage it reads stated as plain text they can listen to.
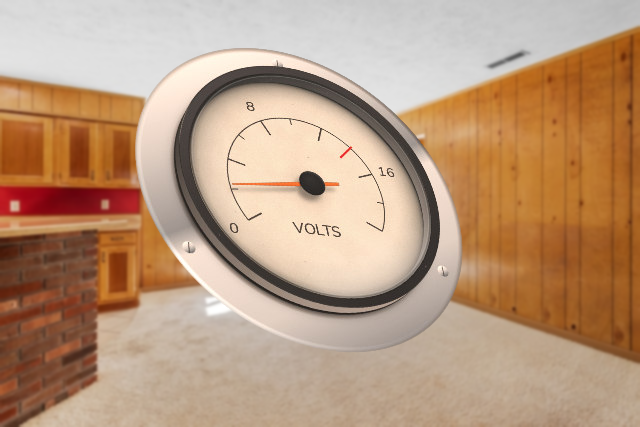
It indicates 2 V
